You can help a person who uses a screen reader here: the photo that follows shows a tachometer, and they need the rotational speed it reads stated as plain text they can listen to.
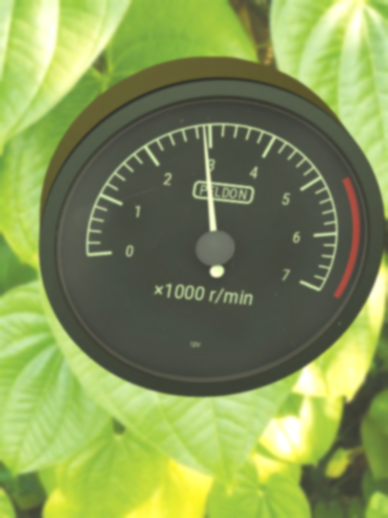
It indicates 2900 rpm
